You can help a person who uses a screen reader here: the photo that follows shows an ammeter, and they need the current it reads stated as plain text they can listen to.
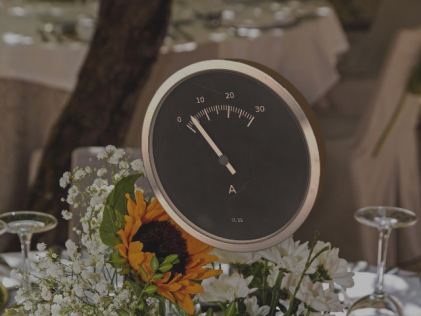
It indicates 5 A
